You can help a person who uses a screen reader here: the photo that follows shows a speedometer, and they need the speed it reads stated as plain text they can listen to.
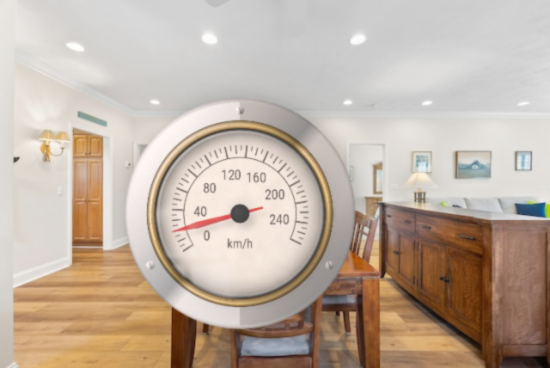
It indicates 20 km/h
